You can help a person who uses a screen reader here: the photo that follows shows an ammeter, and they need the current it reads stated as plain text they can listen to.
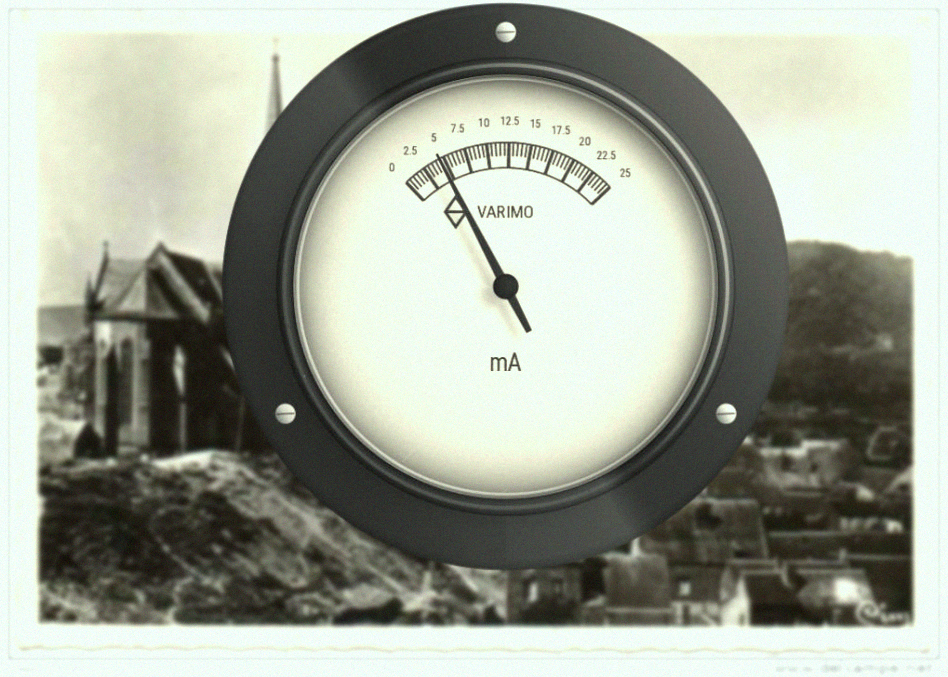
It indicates 4.5 mA
